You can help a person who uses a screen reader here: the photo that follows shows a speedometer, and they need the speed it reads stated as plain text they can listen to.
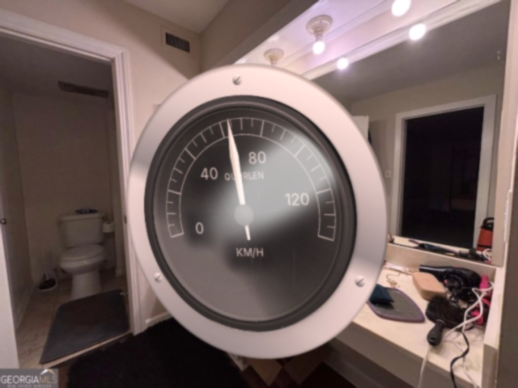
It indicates 65 km/h
